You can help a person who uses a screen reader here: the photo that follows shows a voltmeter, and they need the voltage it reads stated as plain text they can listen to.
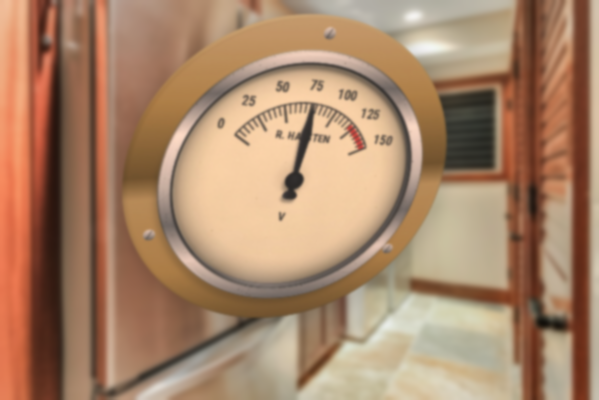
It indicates 75 V
